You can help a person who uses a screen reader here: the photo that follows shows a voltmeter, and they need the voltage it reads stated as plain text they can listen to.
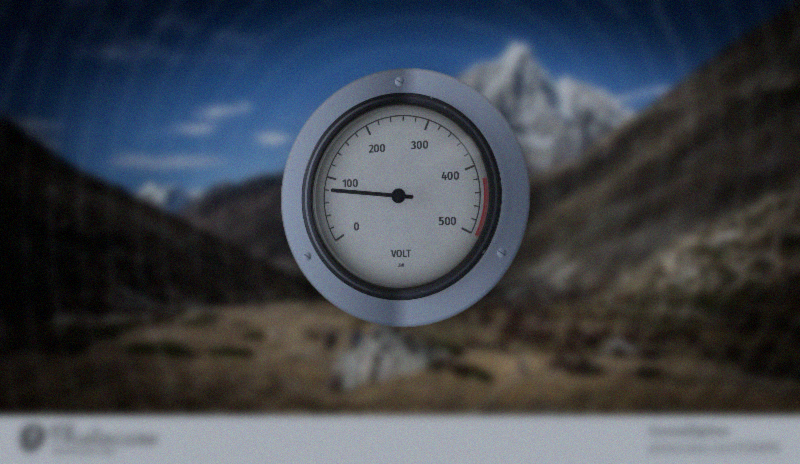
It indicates 80 V
